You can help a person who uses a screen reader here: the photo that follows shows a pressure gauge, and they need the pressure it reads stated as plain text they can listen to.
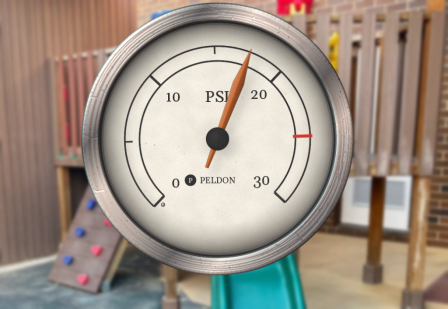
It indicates 17.5 psi
